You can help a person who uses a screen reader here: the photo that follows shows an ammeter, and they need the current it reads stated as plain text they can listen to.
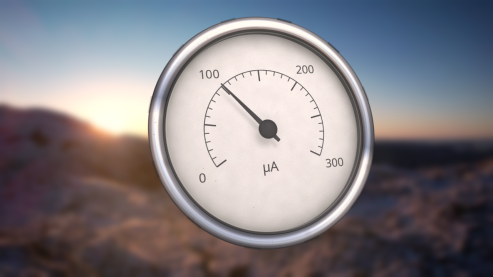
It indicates 100 µA
